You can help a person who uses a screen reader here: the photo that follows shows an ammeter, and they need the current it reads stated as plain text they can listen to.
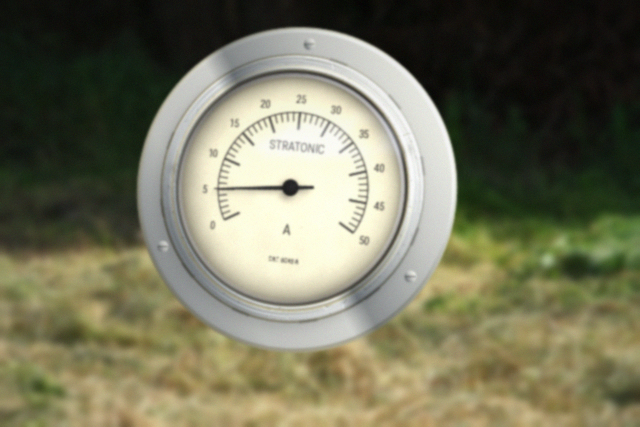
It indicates 5 A
